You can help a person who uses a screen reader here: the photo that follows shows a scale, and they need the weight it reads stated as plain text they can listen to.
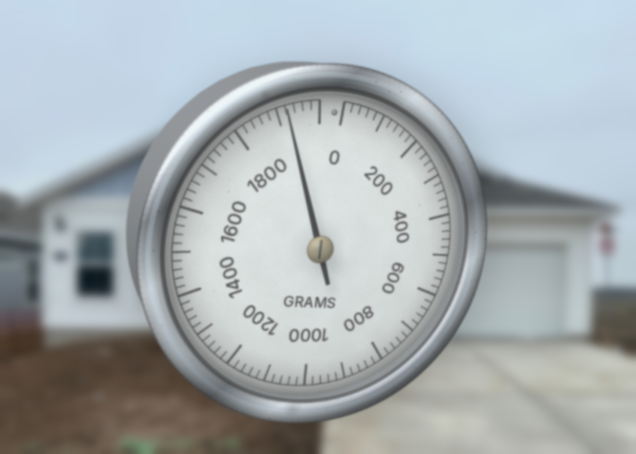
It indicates 1920 g
